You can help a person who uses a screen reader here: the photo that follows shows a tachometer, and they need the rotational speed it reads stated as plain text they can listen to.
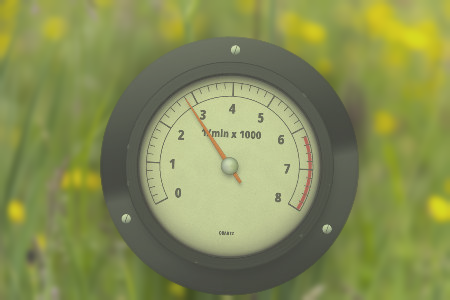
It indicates 2800 rpm
